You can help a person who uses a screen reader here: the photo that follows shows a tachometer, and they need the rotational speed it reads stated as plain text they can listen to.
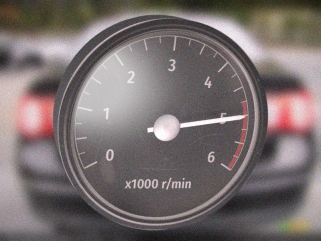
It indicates 5000 rpm
